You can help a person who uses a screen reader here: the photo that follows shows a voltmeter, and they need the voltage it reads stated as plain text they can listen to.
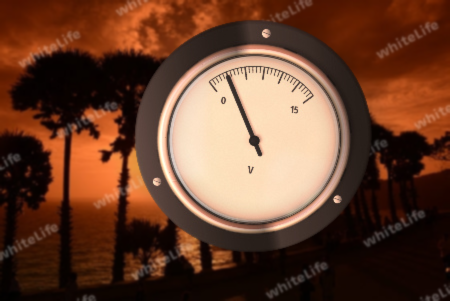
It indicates 2.5 V
